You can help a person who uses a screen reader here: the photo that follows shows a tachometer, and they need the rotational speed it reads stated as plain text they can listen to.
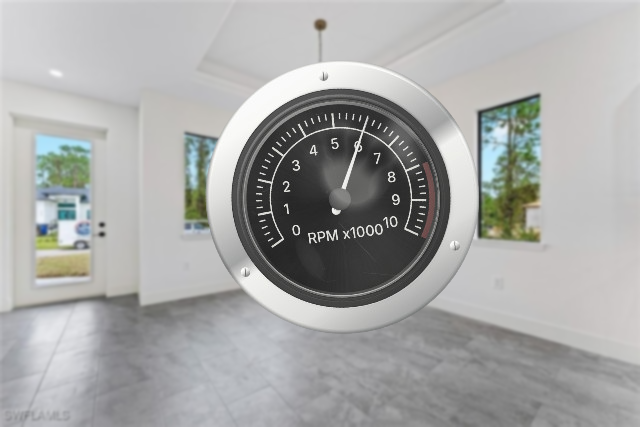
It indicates 6000 rpm
